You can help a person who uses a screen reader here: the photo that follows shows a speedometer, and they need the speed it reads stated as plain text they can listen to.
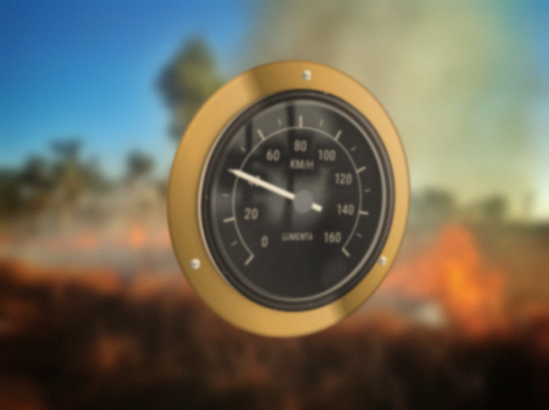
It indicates 40 km/h
